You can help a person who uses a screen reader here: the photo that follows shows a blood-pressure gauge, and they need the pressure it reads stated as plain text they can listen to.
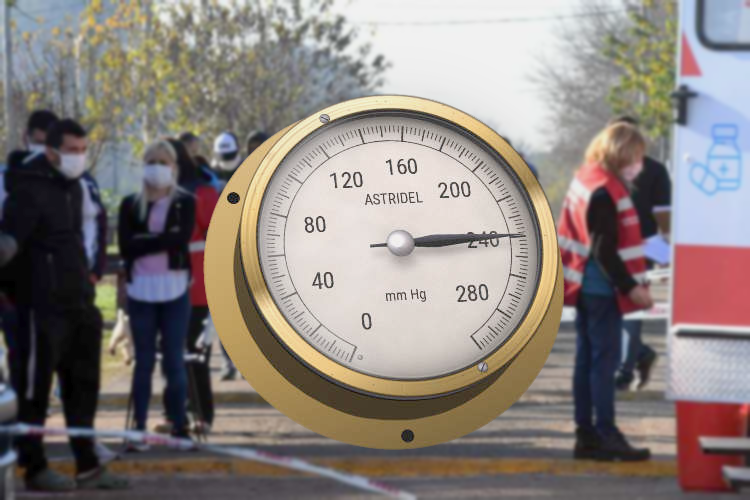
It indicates 240 mmHg
